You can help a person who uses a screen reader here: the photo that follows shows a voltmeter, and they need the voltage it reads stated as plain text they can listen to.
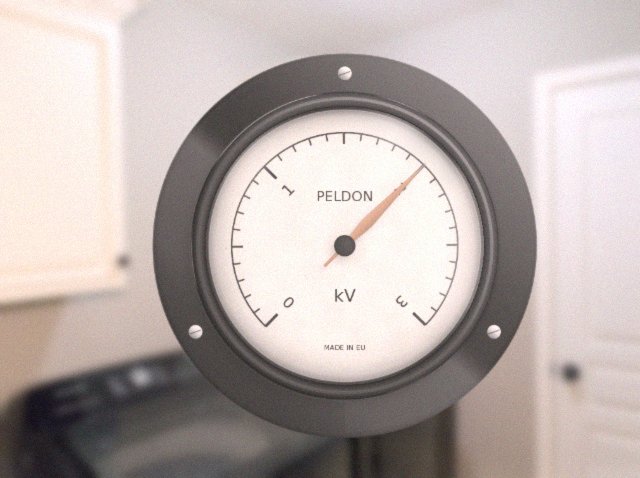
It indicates 2 kV
